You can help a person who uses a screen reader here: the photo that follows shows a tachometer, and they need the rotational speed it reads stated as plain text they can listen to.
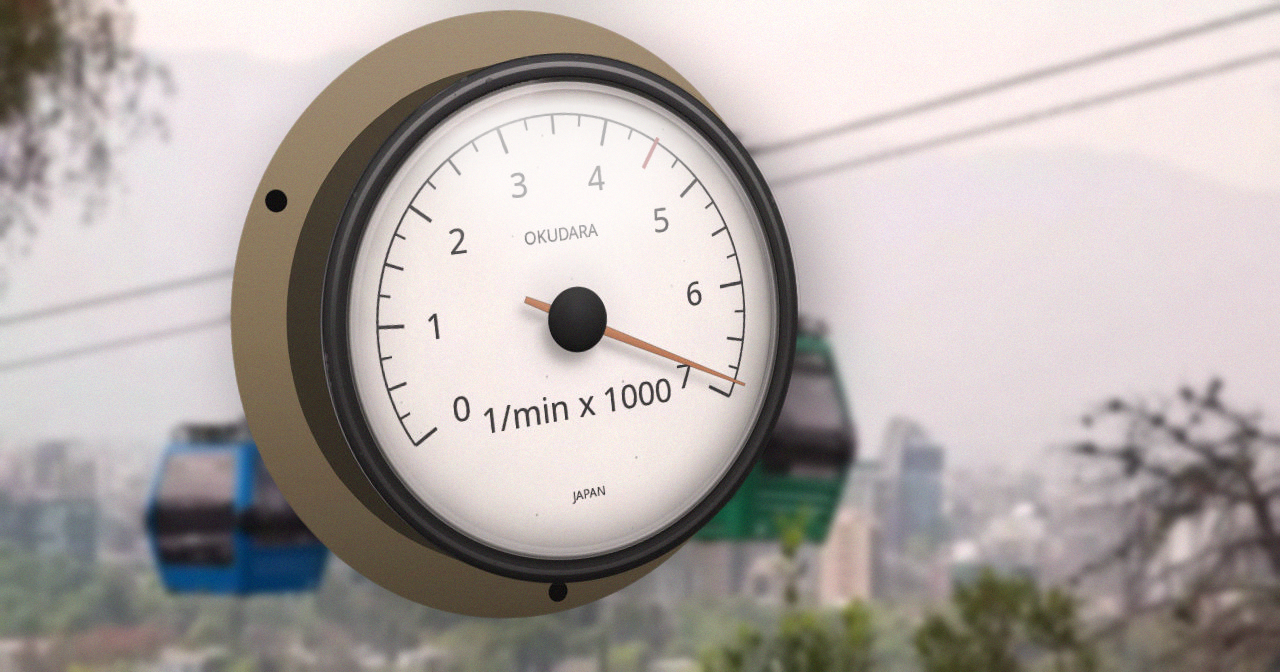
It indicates 6875 rpm
